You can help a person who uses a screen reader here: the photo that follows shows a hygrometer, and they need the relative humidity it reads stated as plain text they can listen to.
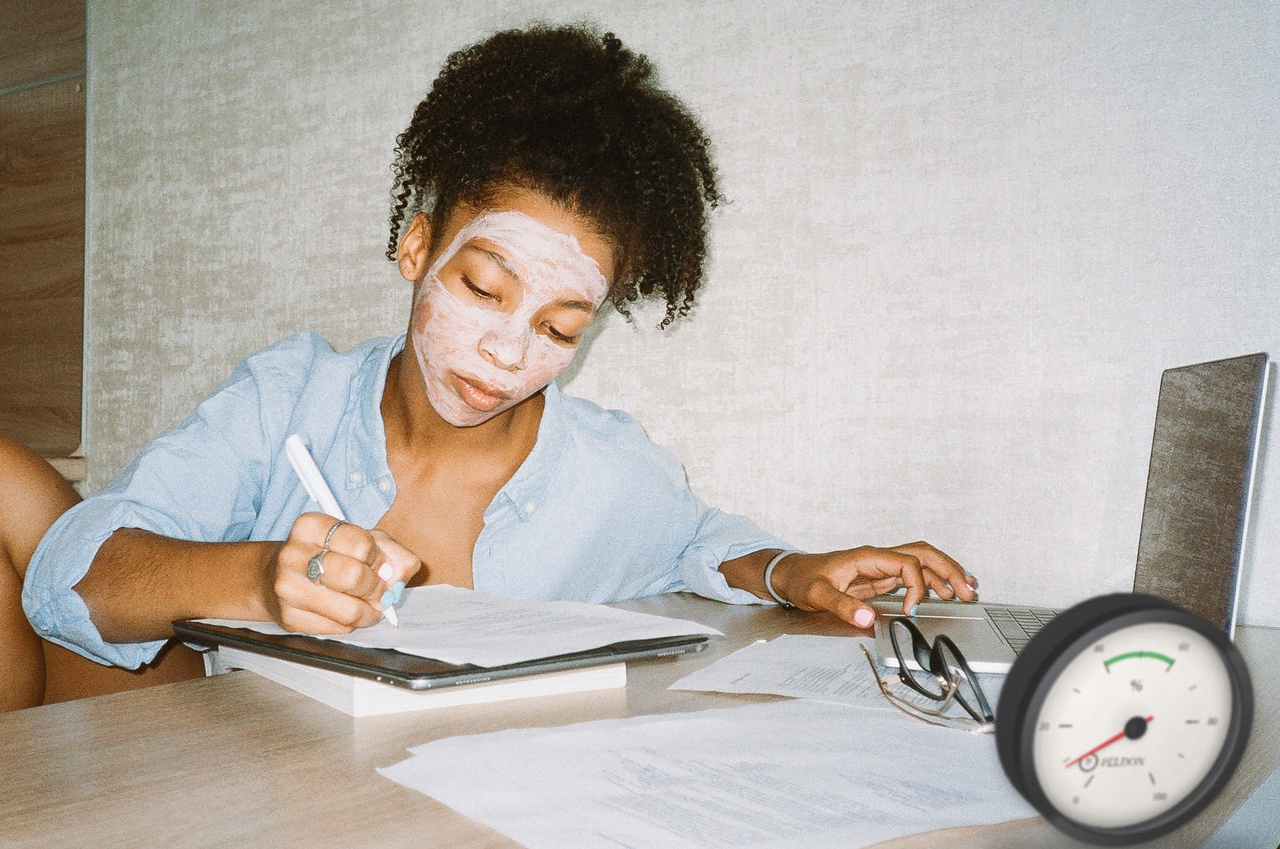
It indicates 10 %
